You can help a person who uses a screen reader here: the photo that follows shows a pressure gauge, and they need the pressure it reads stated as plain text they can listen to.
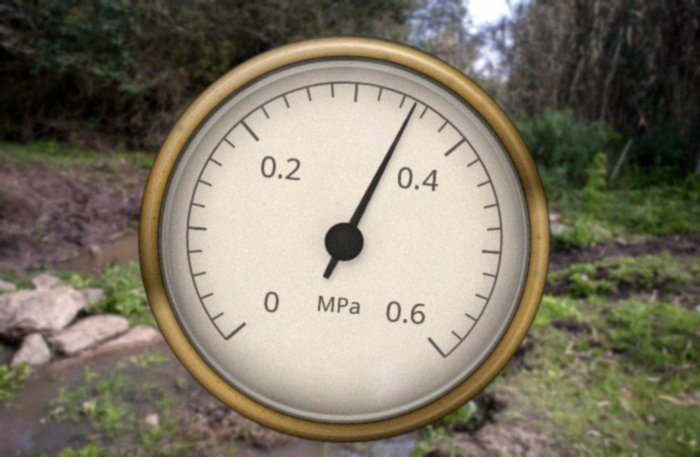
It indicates 0.35 MPa
